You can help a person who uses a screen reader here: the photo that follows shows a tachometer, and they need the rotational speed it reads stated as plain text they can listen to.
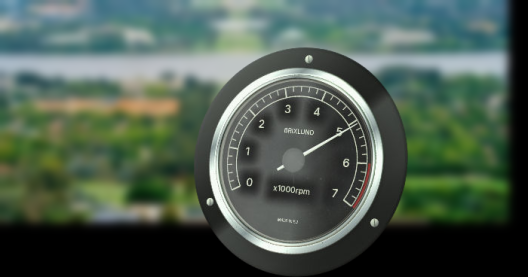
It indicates 5100 rpm
